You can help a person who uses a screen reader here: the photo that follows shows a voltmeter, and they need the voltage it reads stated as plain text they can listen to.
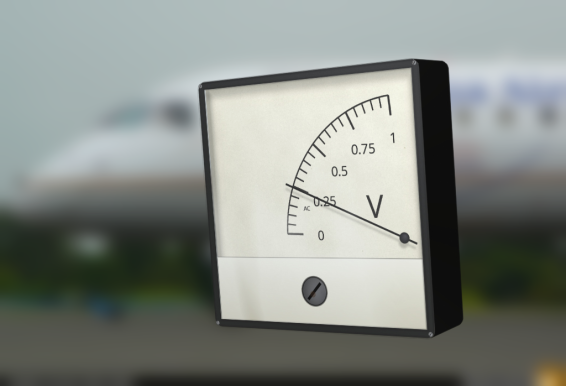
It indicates 0.25 V
